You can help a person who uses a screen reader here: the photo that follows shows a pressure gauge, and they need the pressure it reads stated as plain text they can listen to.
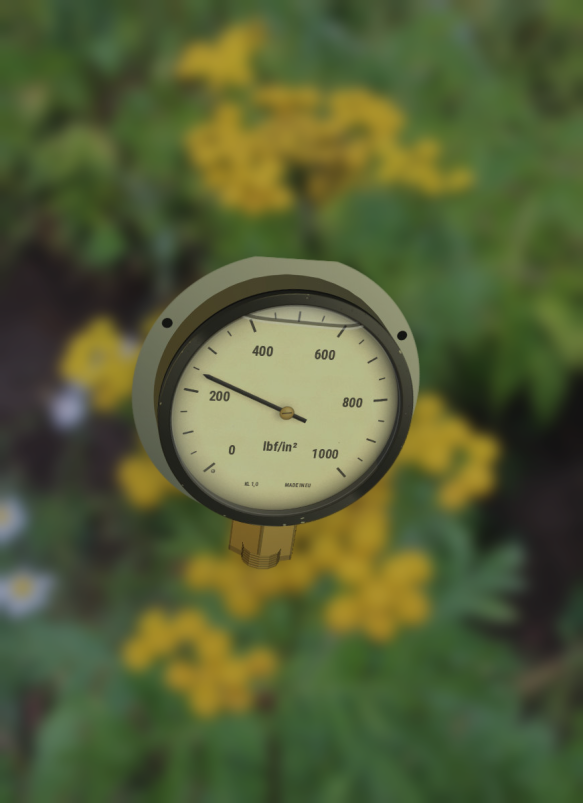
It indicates 250 psi
